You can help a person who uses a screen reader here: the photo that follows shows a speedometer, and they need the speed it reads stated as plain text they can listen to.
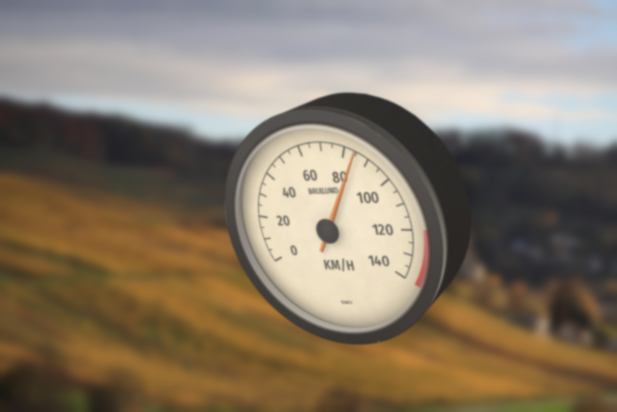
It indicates 85 km/h
